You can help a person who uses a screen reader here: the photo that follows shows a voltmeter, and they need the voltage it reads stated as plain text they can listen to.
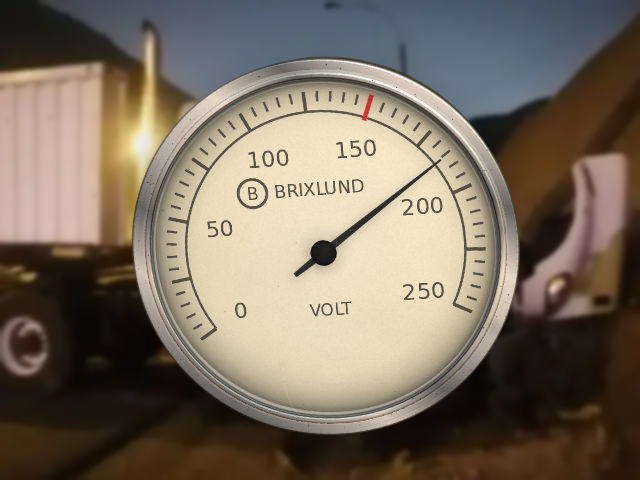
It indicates 185 V
